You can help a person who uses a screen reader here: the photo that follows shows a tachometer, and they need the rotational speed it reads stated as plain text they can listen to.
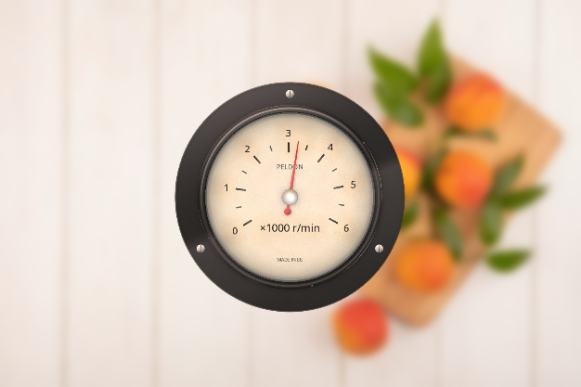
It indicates 3250 rpm
